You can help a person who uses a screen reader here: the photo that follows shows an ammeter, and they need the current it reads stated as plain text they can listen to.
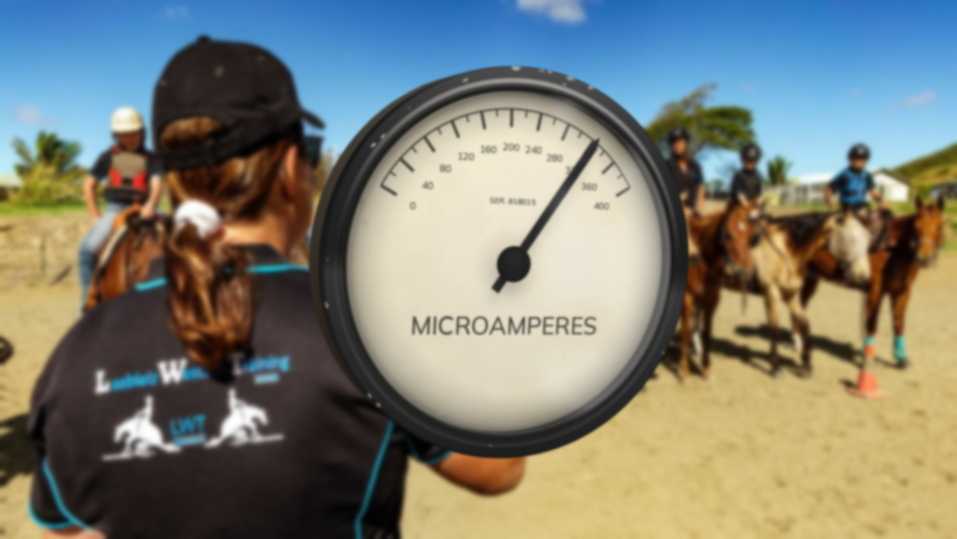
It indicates 320 µA
